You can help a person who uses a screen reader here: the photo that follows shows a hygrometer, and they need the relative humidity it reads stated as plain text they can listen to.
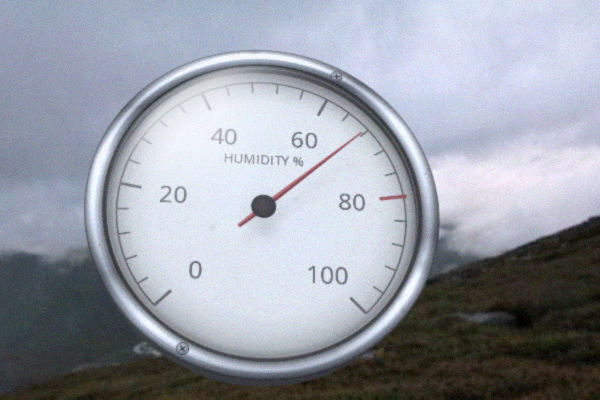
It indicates 68 %
